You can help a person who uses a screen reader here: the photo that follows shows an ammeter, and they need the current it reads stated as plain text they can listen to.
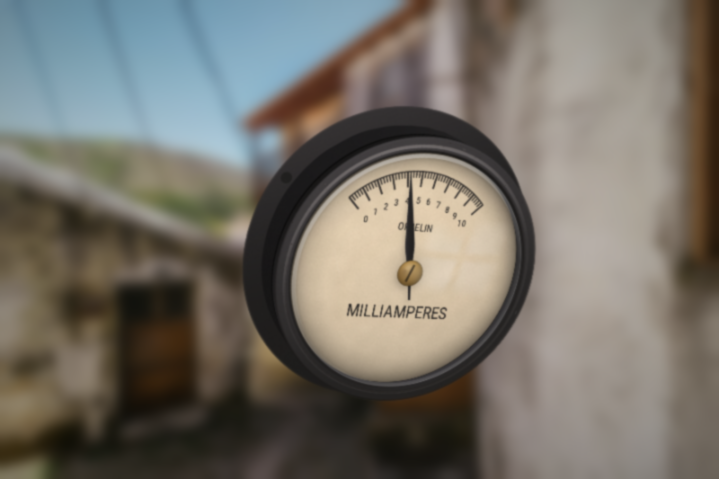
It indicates 4 mA
